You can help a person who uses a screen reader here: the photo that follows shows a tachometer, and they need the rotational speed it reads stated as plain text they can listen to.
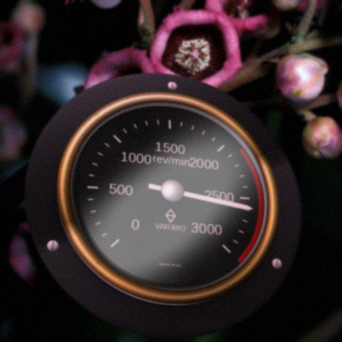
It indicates 2600 rpm
